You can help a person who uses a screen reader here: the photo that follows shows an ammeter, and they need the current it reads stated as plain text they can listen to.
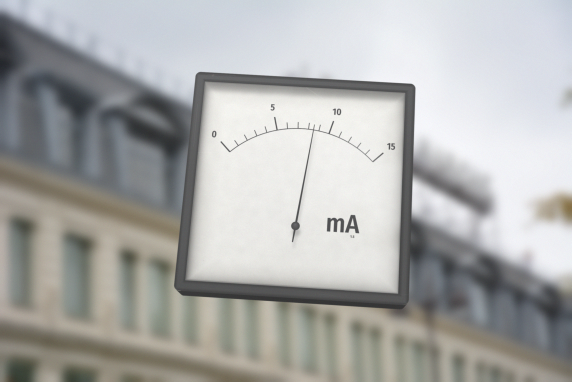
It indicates 8.5 mA
